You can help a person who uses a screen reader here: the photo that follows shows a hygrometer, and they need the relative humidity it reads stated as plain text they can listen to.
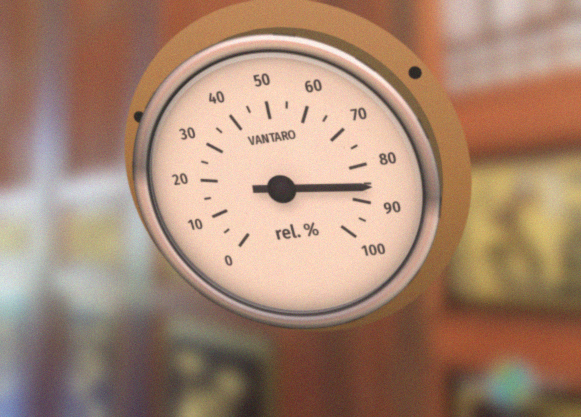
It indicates 85 %
